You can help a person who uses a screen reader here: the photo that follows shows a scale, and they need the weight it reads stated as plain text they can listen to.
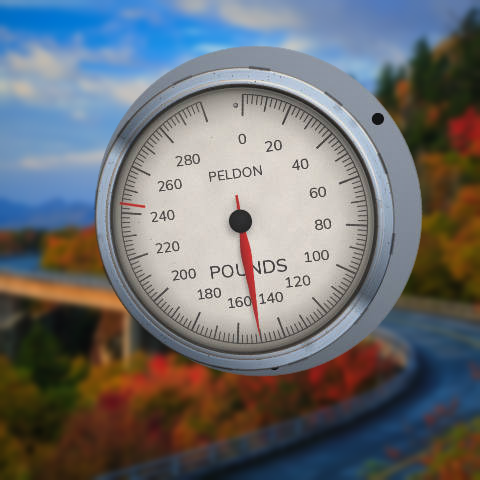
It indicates 150 lb
